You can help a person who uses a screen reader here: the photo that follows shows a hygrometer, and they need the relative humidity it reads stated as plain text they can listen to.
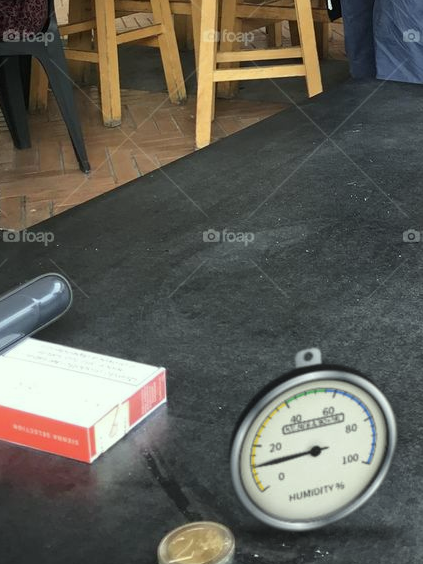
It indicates 12 %
